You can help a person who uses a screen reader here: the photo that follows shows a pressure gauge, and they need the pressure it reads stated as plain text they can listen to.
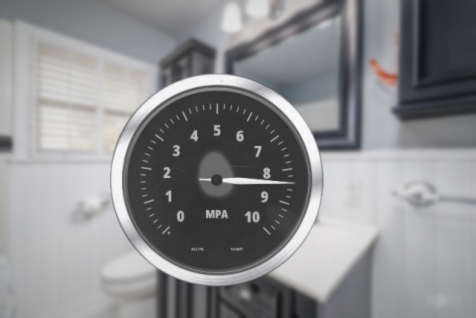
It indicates 8.4 MPa
